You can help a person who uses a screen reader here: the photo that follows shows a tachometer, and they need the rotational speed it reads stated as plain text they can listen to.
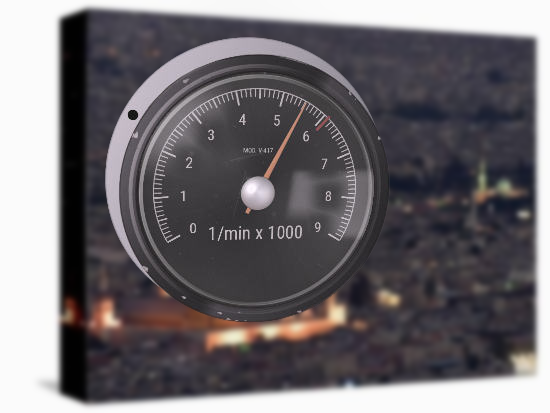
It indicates 5500 rpm
